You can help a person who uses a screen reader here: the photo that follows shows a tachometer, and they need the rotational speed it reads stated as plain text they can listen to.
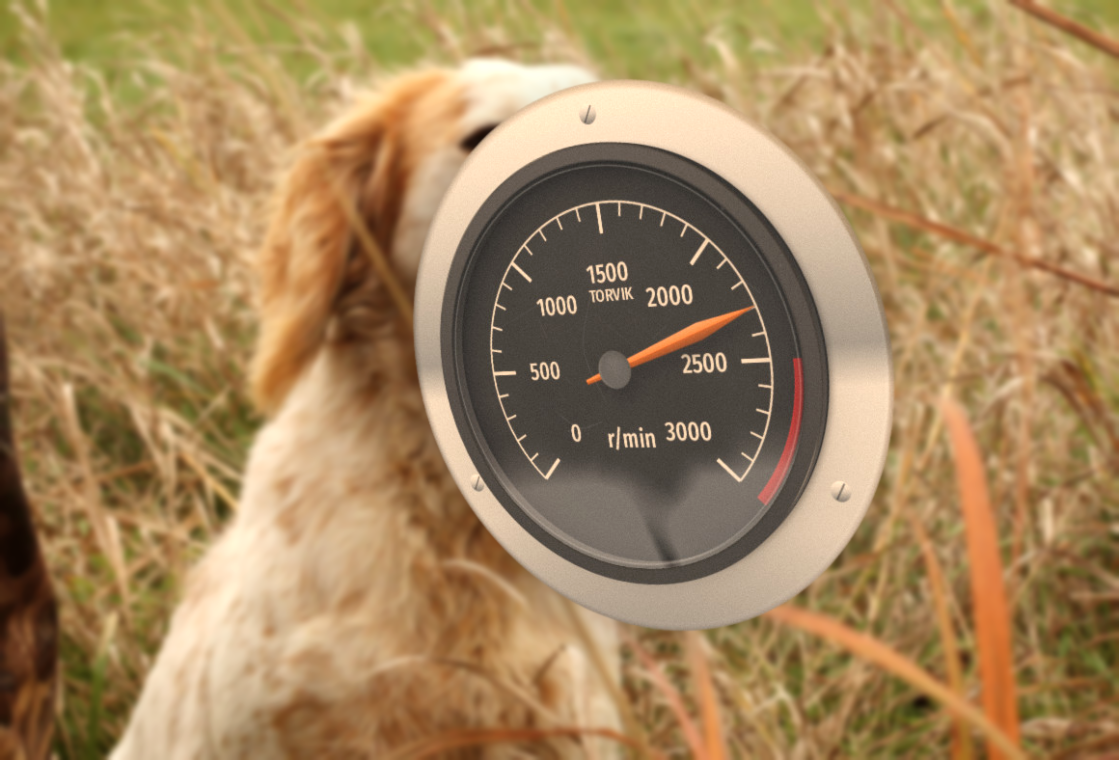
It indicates 2300 rpm
